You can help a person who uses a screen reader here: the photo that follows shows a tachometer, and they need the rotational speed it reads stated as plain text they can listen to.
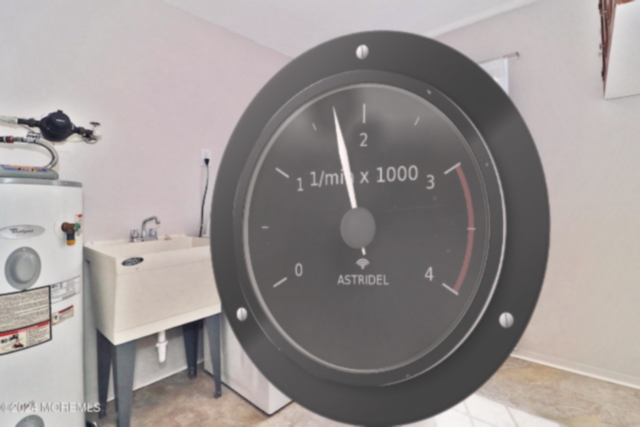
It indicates 1750 rpm
